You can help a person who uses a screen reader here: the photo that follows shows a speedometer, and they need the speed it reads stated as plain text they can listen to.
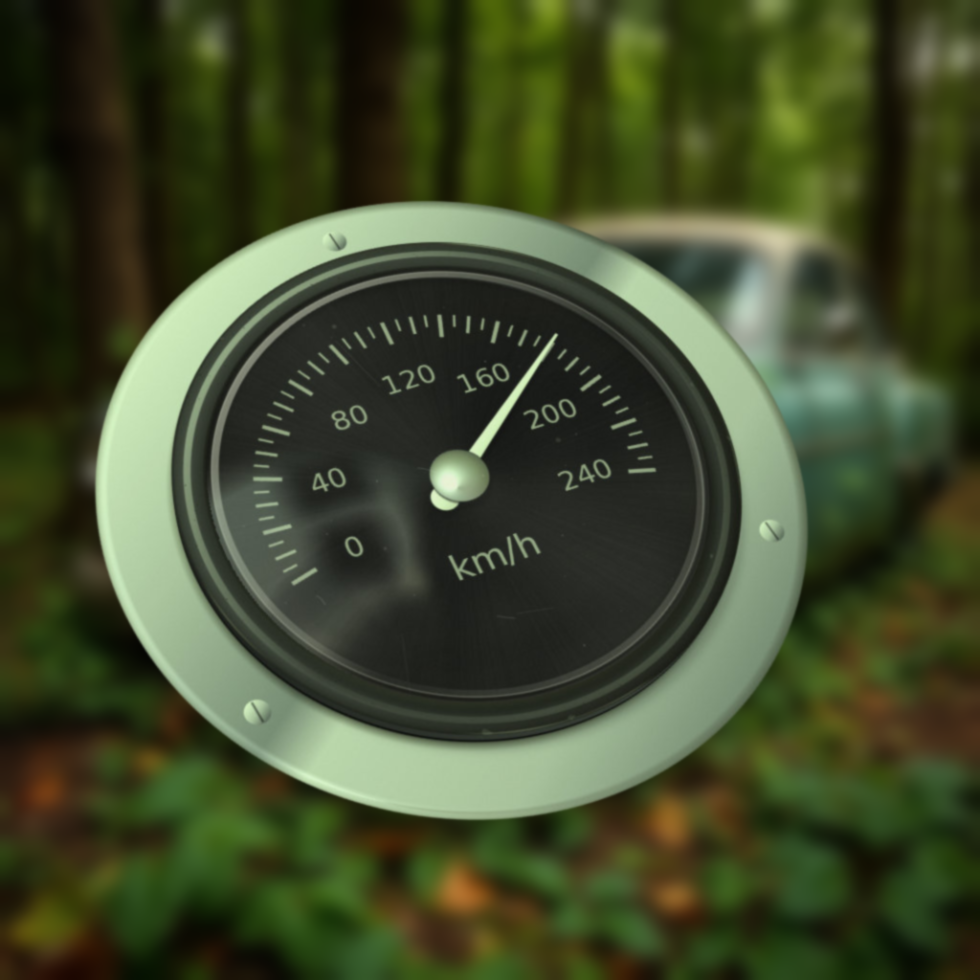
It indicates 180 km/h
